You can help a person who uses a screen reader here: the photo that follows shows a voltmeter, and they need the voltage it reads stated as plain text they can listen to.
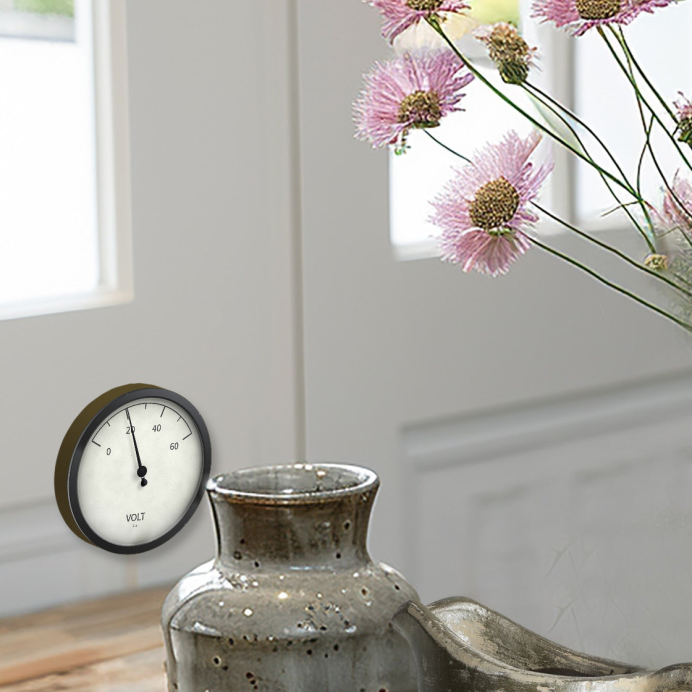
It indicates 20 V
